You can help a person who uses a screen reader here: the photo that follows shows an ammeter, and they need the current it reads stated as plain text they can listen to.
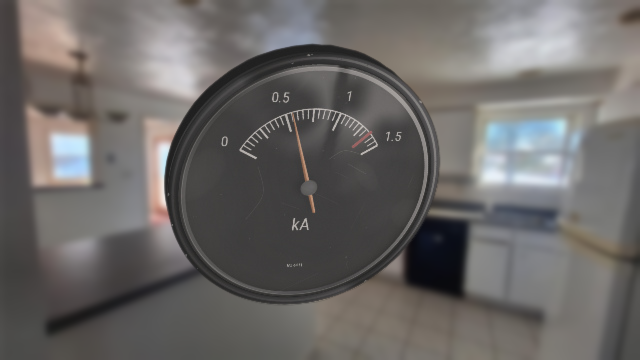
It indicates 0.55 kA
